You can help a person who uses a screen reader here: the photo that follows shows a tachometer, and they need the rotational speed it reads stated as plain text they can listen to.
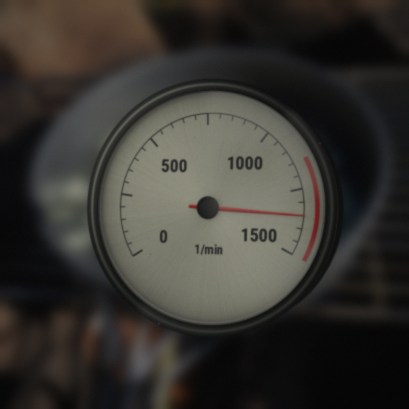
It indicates 1350 rpm
